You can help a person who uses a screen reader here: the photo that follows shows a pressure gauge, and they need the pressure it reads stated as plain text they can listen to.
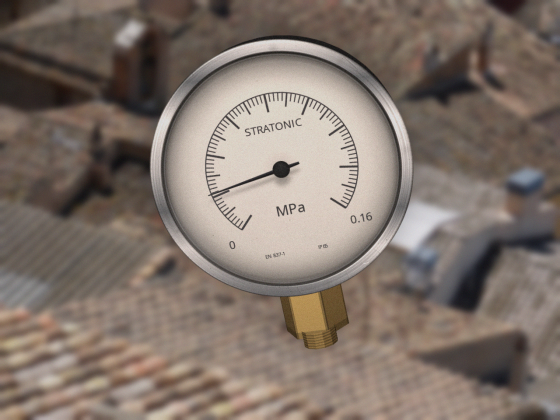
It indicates 0.022 MPa
